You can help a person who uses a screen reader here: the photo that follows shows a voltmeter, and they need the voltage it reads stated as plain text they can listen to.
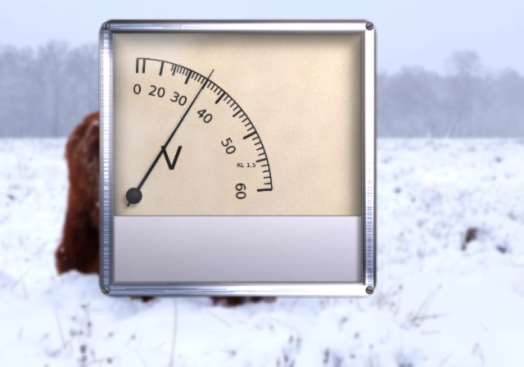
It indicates 35 V
